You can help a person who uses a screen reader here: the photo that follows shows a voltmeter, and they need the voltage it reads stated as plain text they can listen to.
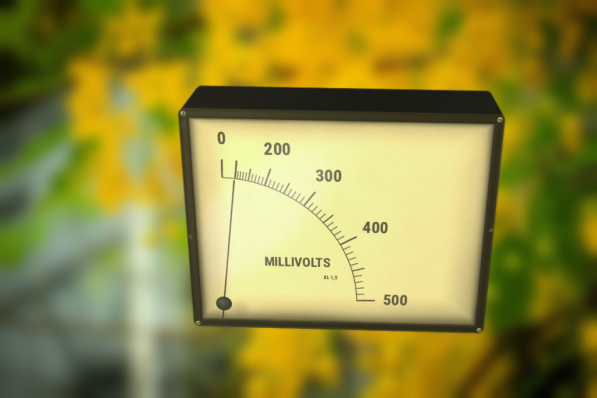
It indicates 100 mV
